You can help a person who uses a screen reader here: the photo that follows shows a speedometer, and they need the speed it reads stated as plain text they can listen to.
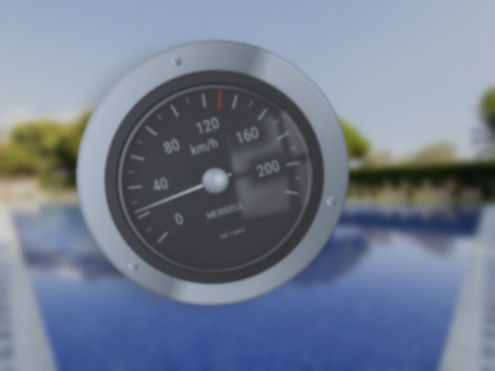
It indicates 25 km/h
